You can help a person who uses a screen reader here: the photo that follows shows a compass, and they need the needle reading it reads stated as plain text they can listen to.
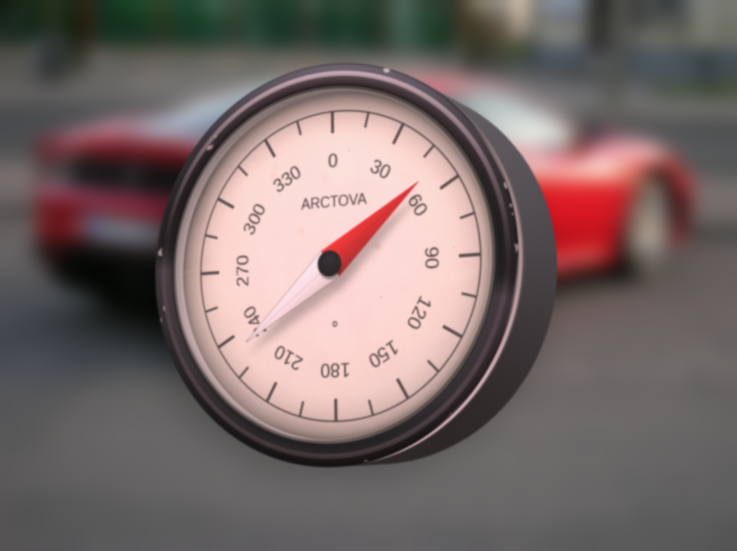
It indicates 52.5 °
